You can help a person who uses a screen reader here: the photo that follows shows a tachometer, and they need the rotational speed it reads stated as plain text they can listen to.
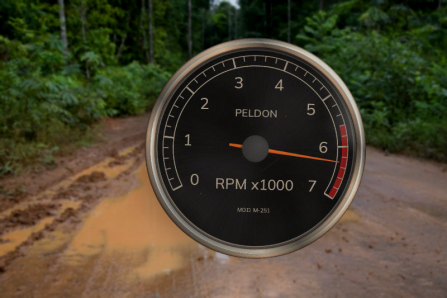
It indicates 6300 rpm
